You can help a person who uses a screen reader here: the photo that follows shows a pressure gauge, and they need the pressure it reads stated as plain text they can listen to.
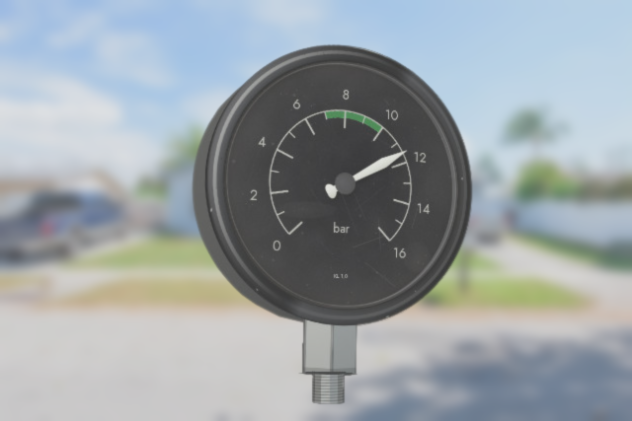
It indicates 11.5 bar
